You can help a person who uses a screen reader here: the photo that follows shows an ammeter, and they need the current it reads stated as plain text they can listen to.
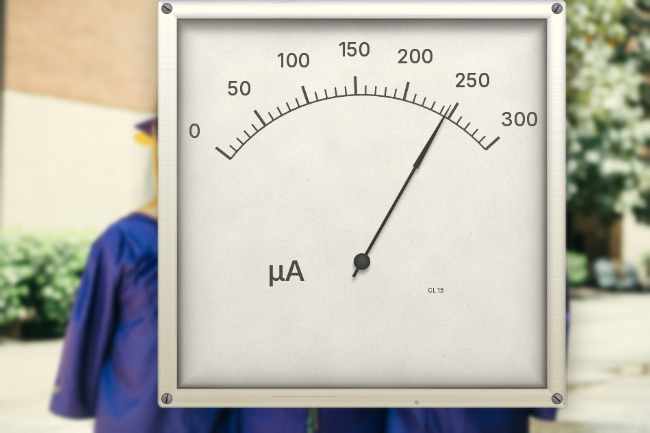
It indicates 245 µA
